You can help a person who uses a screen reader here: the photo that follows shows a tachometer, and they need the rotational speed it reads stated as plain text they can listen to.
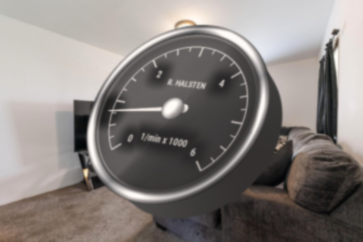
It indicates 750 rpm
